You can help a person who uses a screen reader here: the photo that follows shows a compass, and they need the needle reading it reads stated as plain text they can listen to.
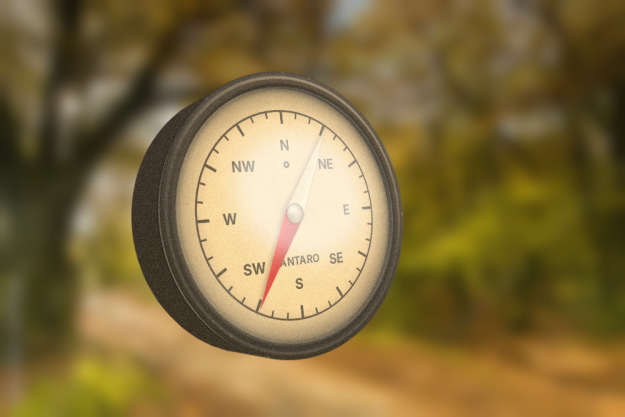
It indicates 210 °
